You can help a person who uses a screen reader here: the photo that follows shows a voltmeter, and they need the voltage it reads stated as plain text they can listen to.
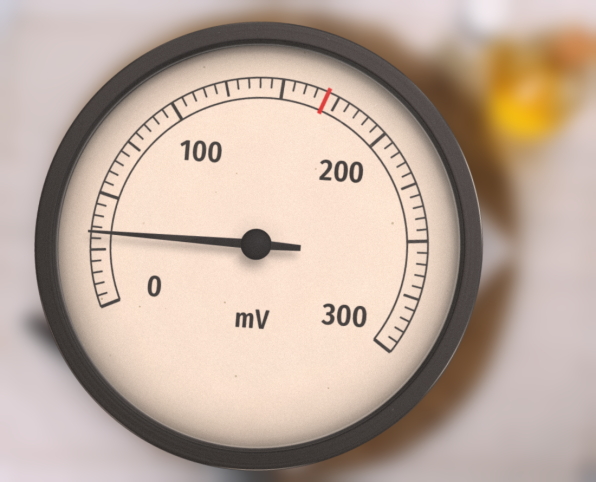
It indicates 32.5 mV
